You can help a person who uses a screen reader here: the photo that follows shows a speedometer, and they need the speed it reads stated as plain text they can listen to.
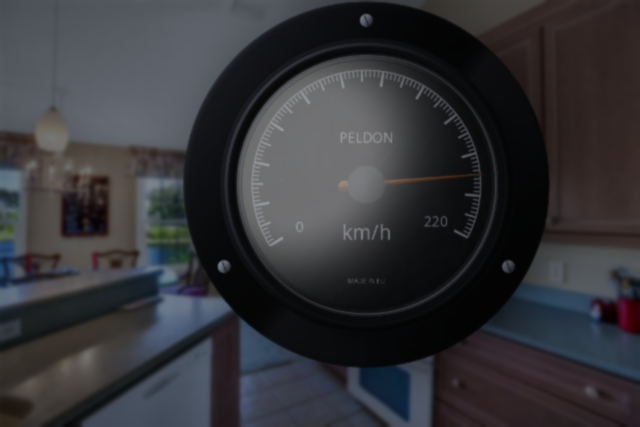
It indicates 190 km/h
